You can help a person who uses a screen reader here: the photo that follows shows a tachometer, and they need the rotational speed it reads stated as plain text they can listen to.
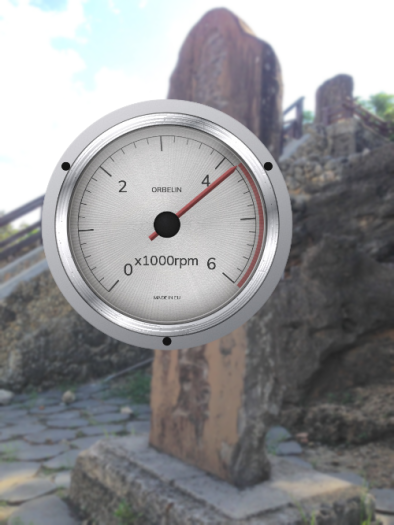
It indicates 4200 rpm
